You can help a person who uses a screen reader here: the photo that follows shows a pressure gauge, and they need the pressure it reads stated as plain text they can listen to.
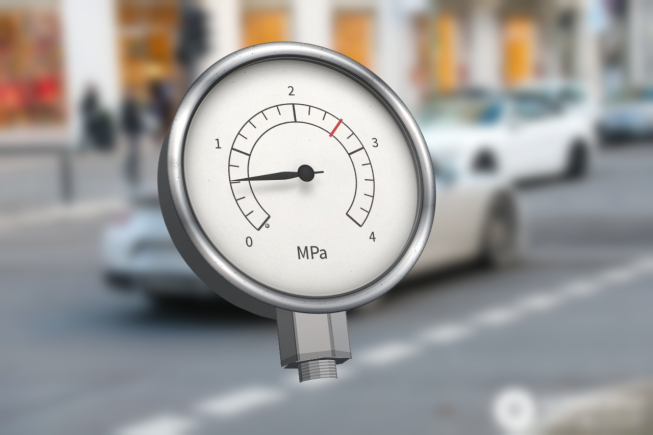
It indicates 0.6 MPa
